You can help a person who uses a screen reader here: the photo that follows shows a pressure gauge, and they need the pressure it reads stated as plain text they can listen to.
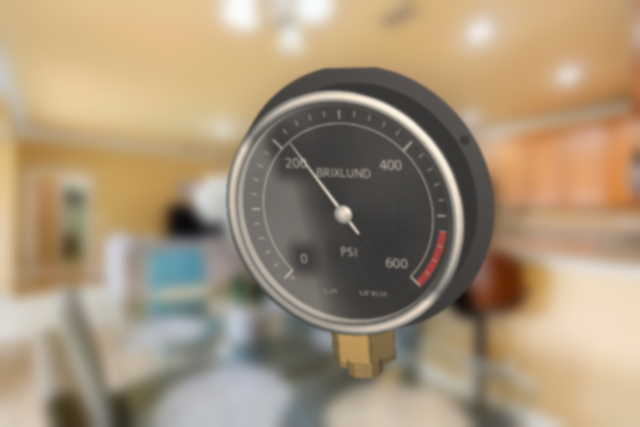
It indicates 220 psi
